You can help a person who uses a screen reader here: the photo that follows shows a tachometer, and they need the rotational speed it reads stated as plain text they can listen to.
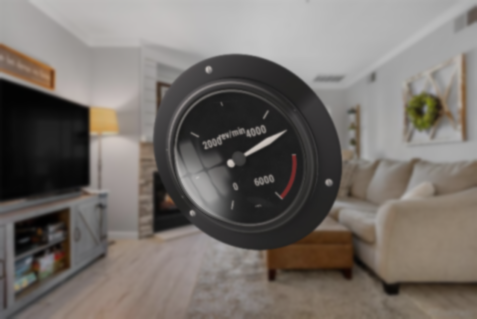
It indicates 4500 rpm
